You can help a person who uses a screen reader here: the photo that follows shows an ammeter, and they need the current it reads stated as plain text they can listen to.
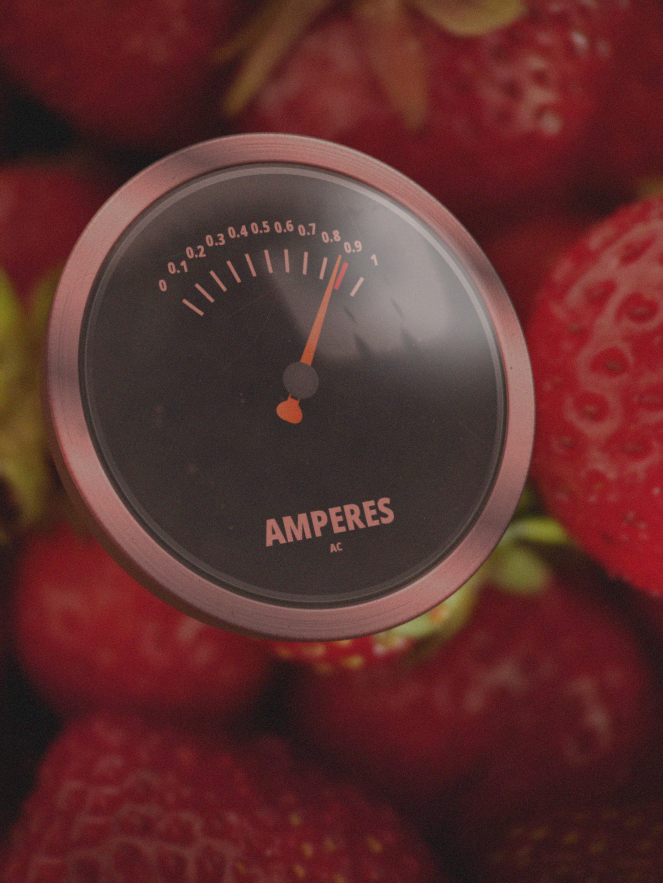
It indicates 0.85 A
